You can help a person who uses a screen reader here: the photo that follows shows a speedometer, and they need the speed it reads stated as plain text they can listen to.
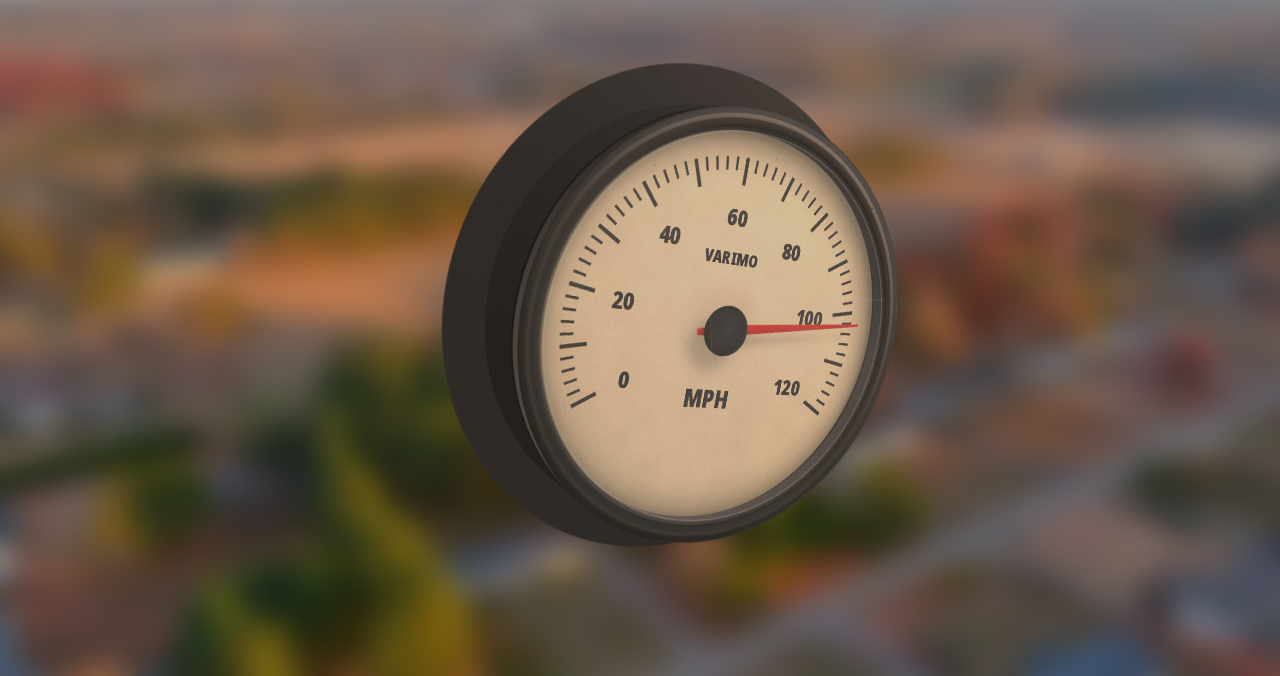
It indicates 102 mph
